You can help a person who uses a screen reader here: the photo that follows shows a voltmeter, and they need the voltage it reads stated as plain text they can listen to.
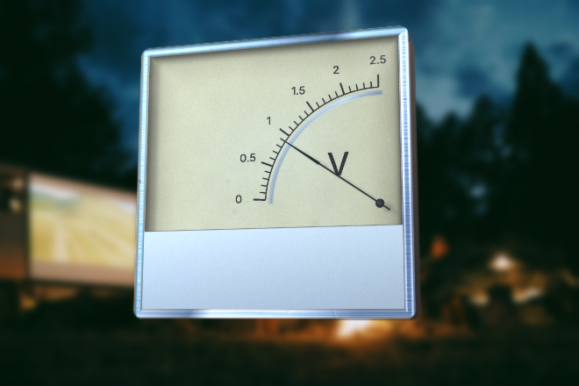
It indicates 0.9 V
